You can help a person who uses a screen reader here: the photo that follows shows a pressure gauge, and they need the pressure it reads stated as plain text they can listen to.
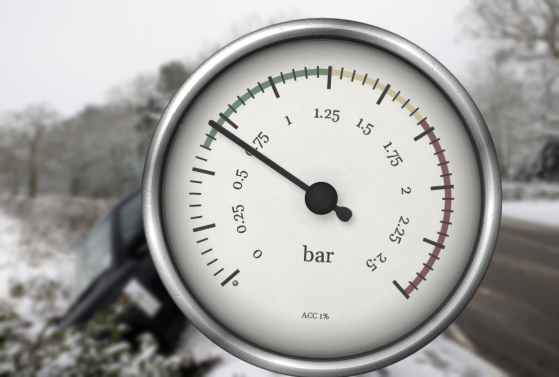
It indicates 0.7 bar
